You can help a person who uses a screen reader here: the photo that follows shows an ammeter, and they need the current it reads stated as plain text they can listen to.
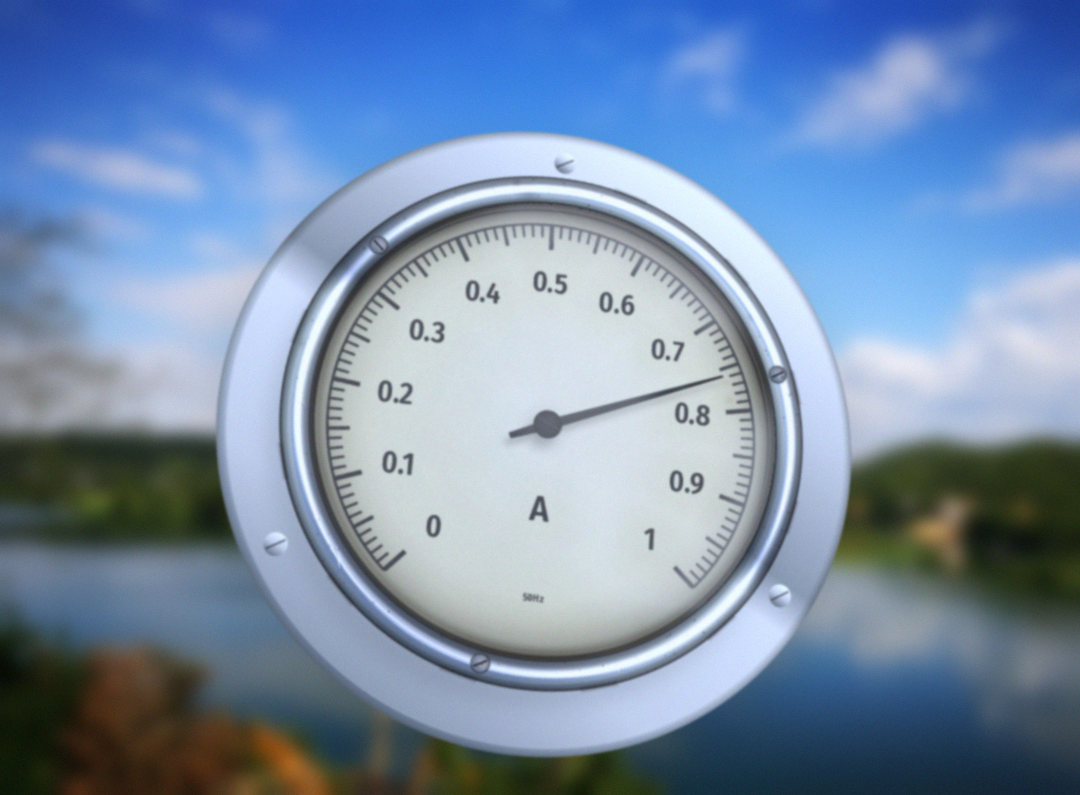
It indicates 0.76 A
